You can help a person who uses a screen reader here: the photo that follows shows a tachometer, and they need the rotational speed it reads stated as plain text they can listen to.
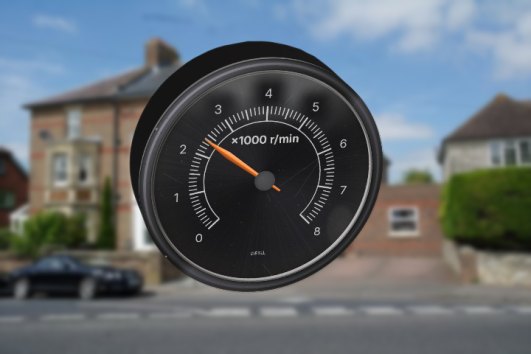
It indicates 2400 rpm
